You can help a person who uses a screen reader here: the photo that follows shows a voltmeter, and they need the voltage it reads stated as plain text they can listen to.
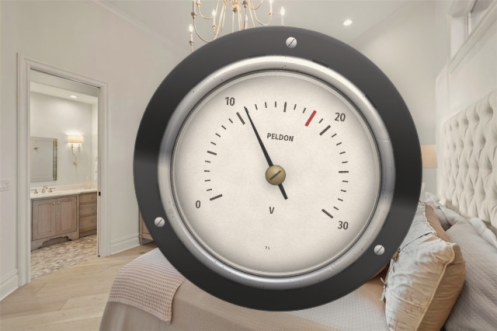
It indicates 11 V
